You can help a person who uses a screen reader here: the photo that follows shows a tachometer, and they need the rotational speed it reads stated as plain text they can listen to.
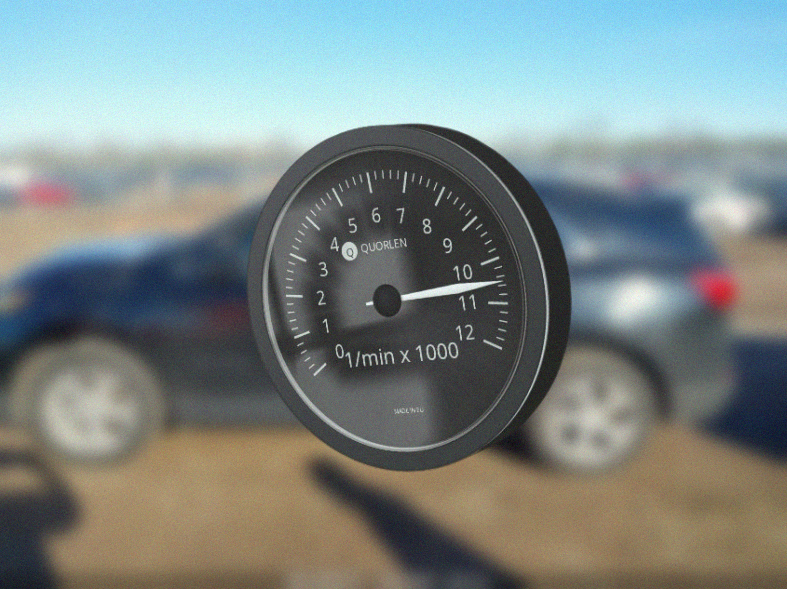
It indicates 10500 rpm
